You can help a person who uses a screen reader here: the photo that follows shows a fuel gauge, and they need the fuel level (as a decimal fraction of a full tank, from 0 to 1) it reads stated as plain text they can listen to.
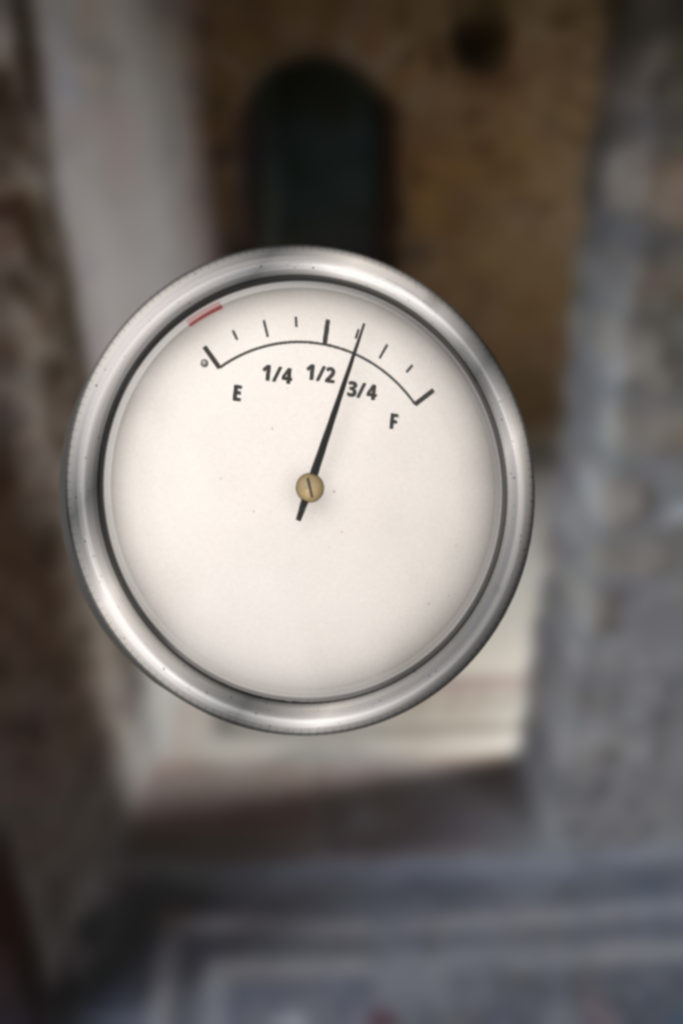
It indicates 0.625
